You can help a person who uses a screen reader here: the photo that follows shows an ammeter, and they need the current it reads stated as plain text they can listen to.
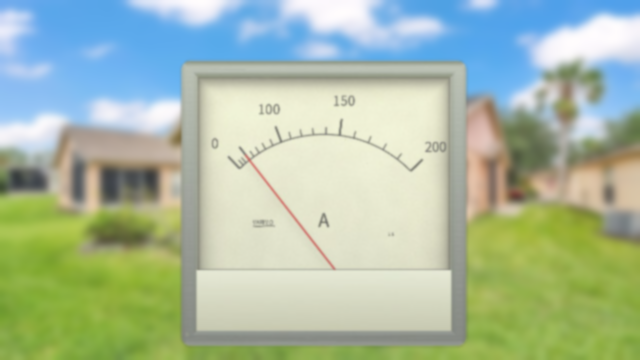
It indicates 50 A
